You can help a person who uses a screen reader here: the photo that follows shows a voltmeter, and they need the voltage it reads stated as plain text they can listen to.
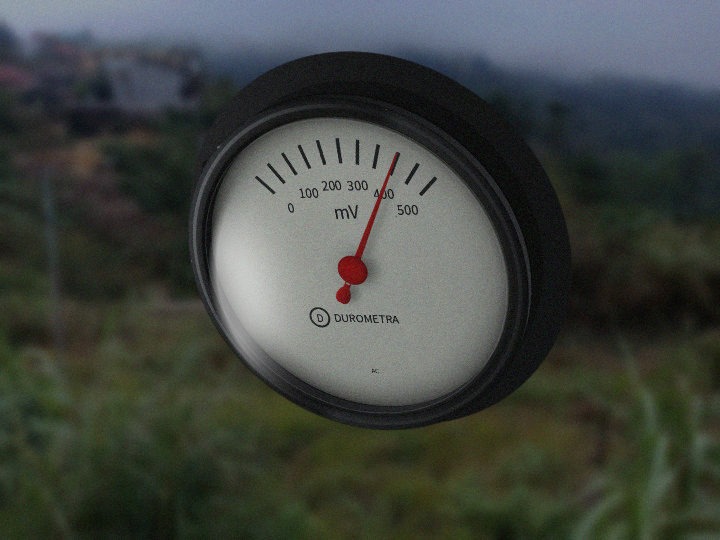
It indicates 400 mV
